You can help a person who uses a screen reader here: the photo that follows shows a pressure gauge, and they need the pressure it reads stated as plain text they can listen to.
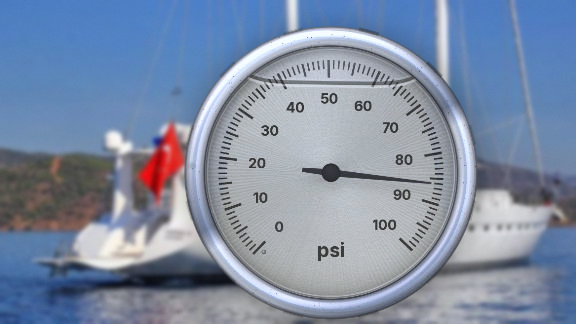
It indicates 86 psi
